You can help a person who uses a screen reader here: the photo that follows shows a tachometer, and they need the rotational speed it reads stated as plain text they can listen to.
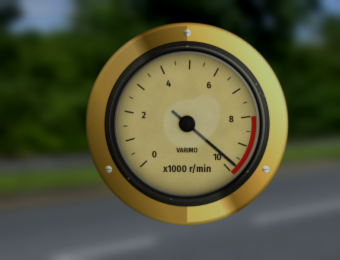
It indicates 9750 rpm
